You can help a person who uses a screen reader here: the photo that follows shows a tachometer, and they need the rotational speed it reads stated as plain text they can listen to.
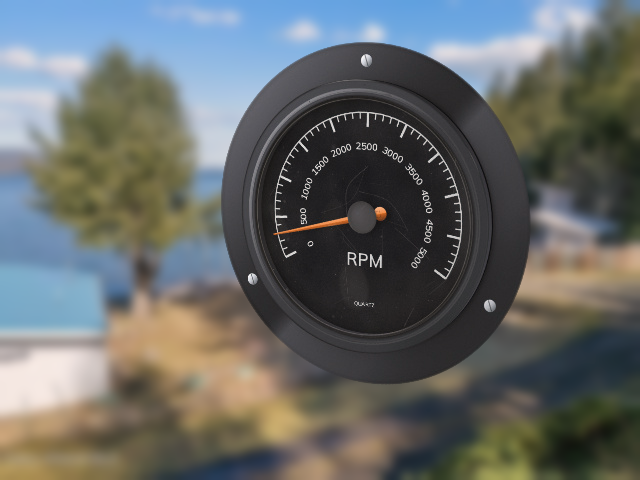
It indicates 300 rpm
